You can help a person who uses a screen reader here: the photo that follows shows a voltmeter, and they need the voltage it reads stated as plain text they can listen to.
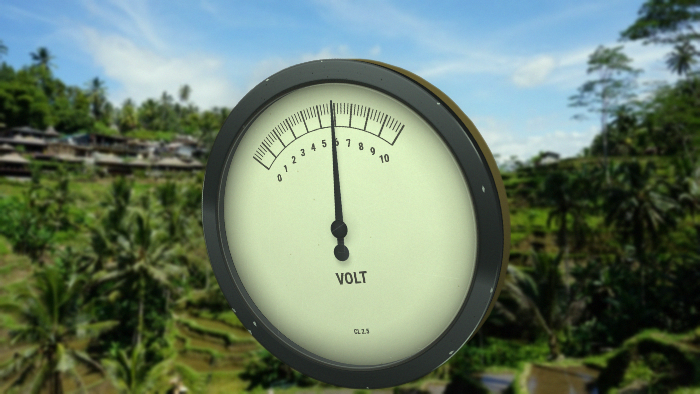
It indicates 6 V
